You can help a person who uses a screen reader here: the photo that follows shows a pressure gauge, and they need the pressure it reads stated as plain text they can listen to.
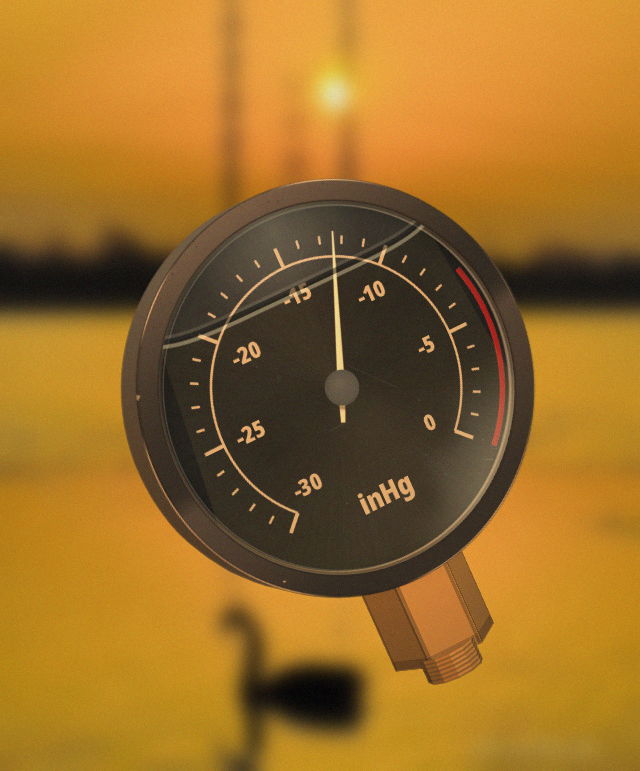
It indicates -12.5 inHg
